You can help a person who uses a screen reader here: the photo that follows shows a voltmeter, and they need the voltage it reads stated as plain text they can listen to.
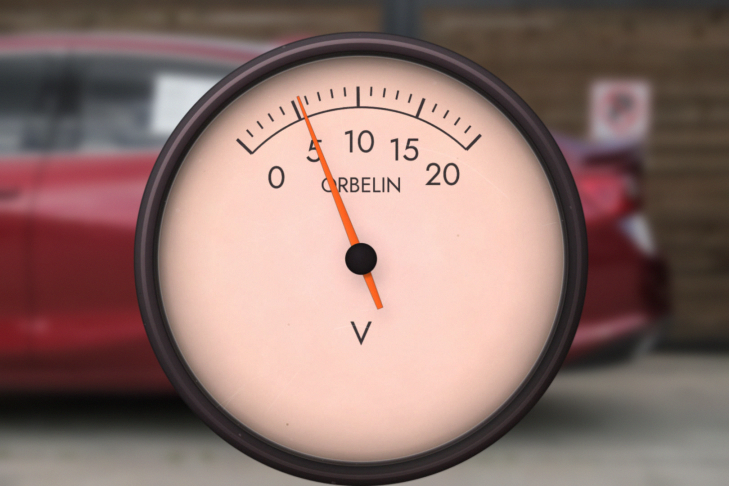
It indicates 5.5 V
